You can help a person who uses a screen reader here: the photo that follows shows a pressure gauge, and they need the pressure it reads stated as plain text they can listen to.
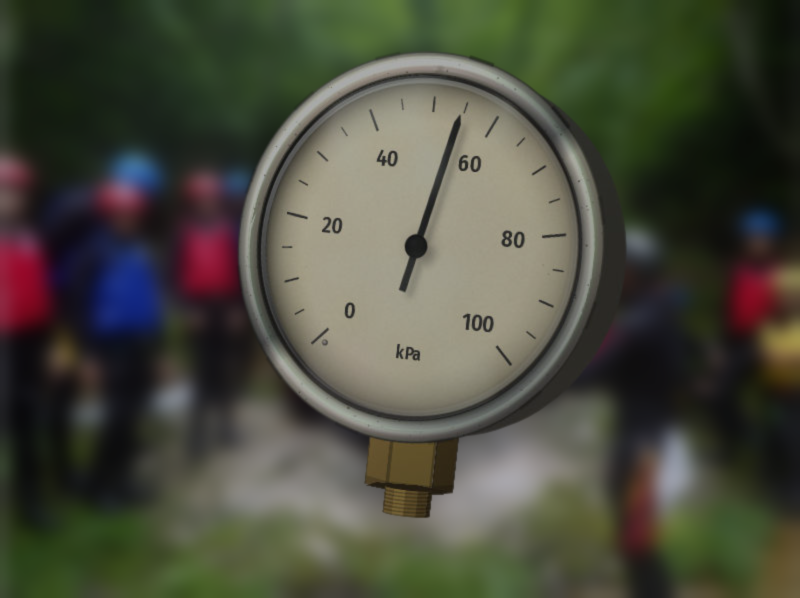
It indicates 55 kPa
